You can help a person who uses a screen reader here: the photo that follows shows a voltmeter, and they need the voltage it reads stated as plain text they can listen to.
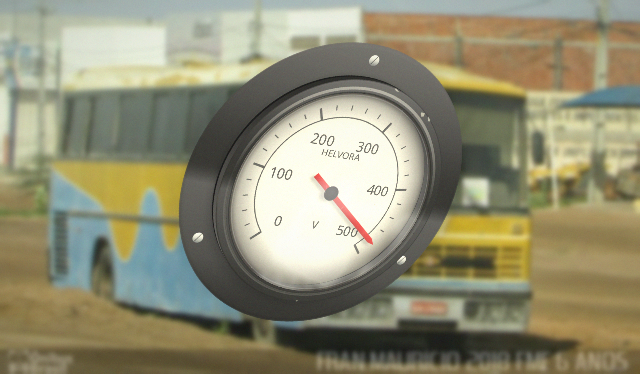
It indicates 480 V
